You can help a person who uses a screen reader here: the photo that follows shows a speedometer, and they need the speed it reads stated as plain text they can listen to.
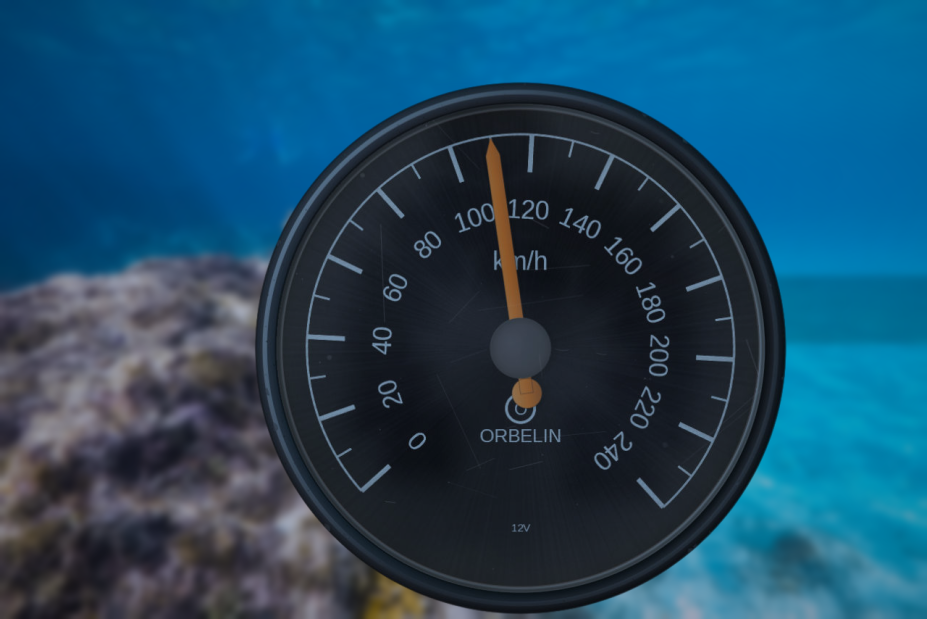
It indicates 110 km/h
